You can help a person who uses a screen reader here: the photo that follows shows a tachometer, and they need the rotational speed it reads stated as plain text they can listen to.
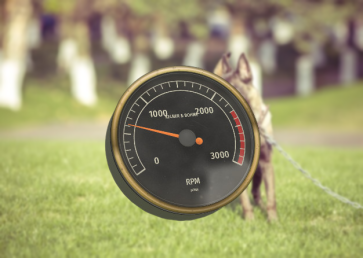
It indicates 600 rpm
